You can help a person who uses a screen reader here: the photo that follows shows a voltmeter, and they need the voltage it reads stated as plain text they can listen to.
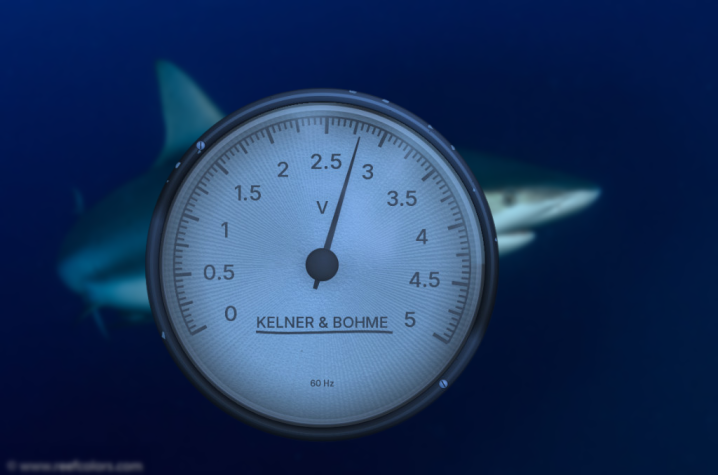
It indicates 2.8 V
